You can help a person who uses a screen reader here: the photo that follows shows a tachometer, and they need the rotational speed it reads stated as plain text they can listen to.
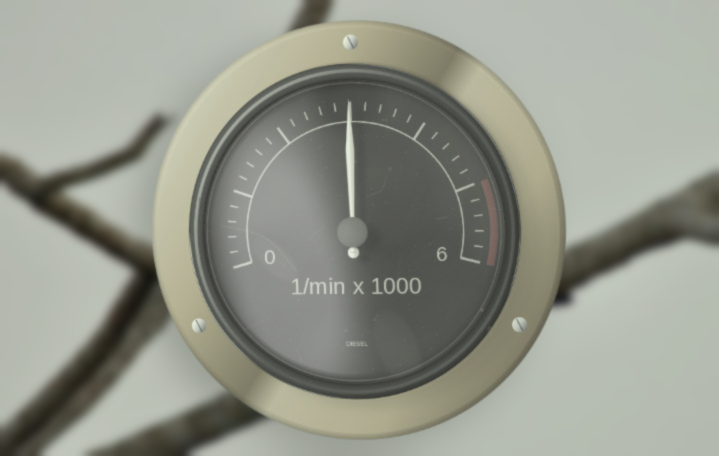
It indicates 3000 rpm
